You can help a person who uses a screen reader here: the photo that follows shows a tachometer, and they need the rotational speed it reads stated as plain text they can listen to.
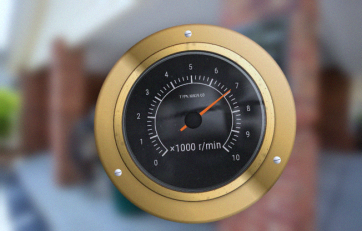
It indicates 7000 rpm
